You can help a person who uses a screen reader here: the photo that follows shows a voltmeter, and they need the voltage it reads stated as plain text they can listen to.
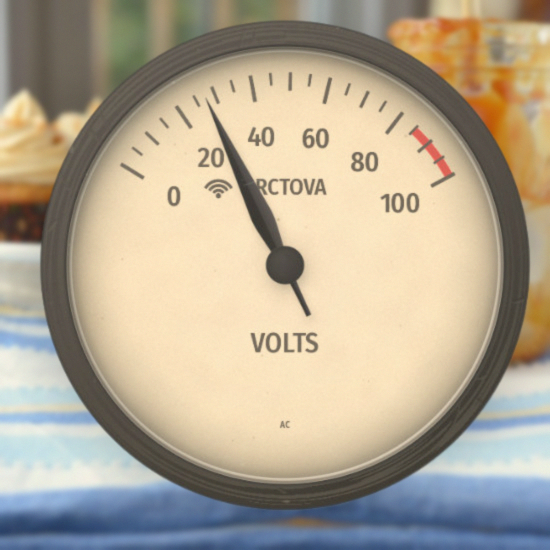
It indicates 27.5 V
